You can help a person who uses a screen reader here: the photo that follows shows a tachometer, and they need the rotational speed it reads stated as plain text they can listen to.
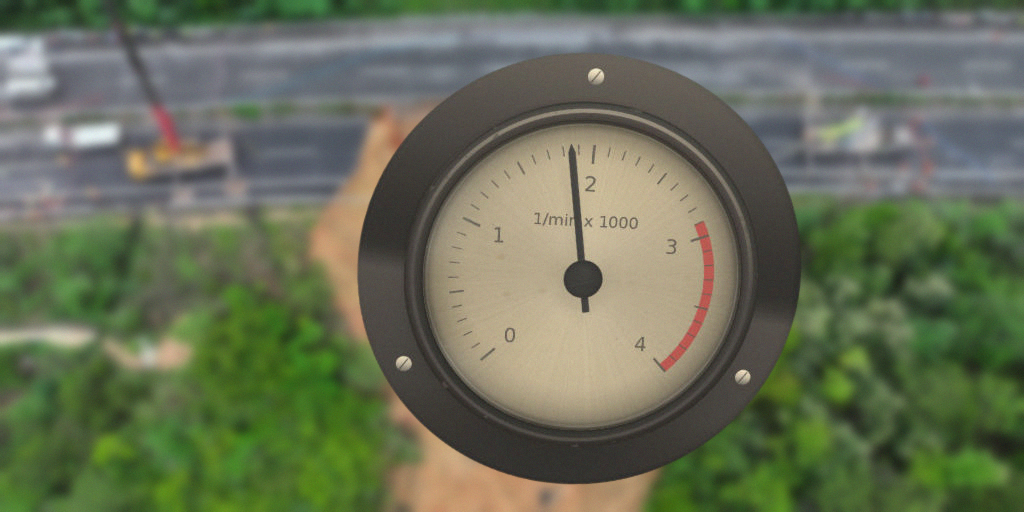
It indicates 1850 rpm
